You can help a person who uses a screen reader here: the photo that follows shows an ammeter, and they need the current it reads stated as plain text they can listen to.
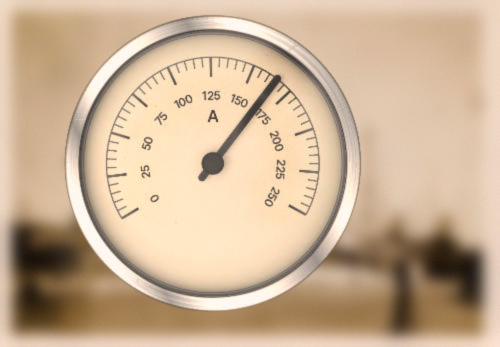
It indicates 165 A
